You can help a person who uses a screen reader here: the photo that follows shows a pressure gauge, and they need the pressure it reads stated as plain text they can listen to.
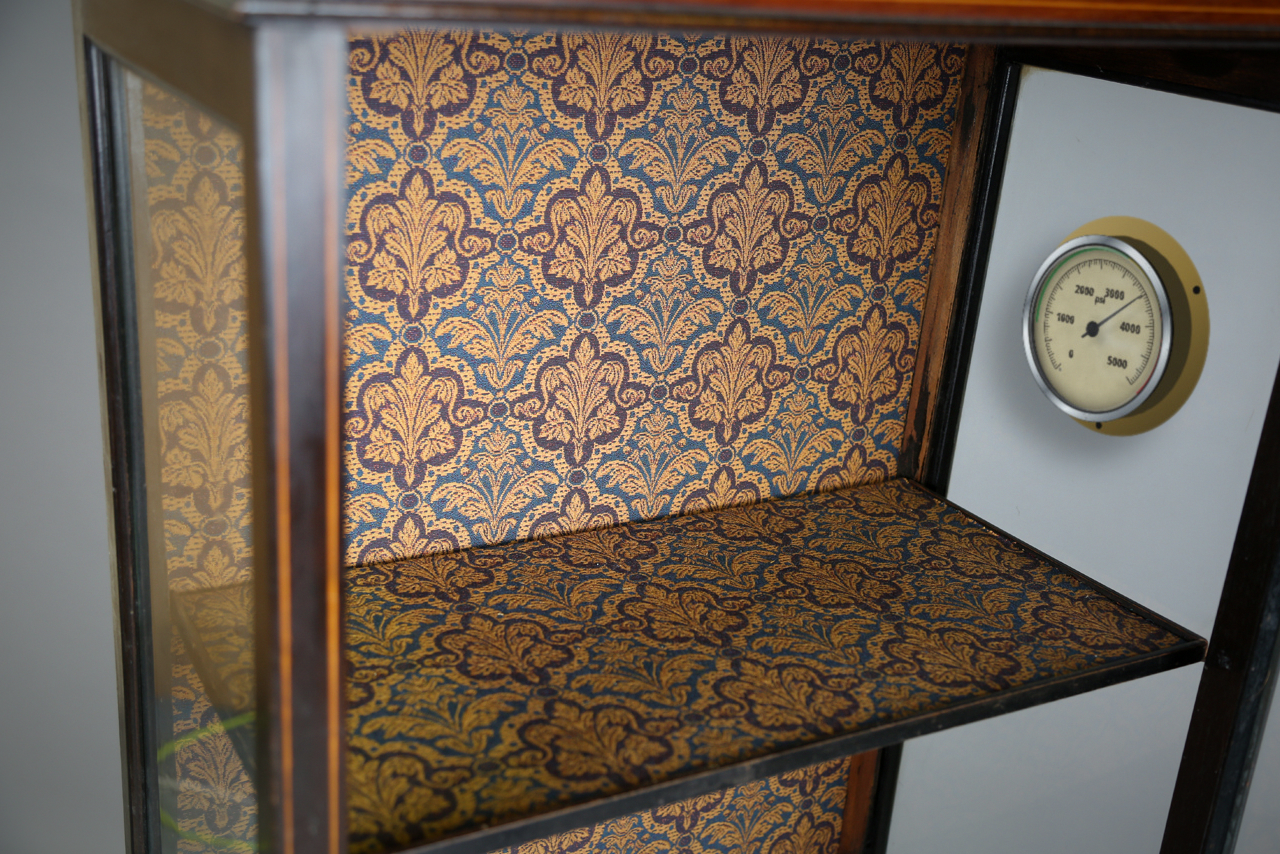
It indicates 3500 psi
